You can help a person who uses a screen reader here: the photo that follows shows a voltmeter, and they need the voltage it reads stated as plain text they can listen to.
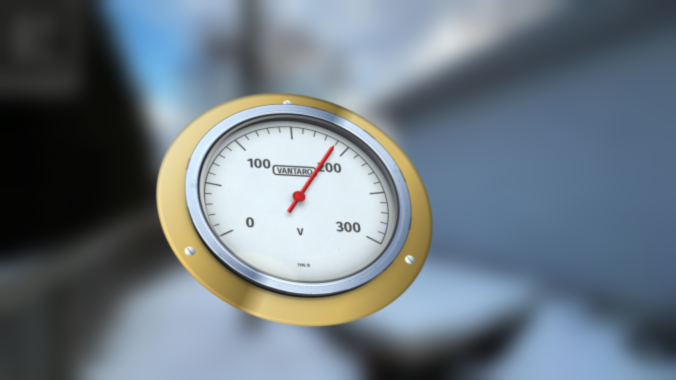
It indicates 190 V
